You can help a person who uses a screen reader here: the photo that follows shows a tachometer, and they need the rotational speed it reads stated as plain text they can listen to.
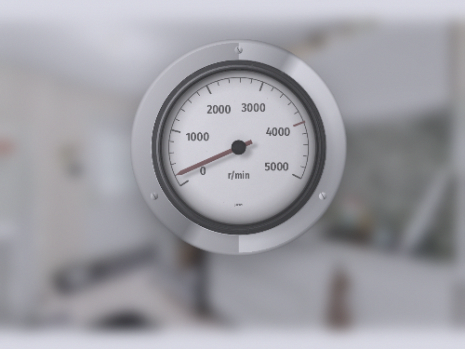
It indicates 200 rpm
